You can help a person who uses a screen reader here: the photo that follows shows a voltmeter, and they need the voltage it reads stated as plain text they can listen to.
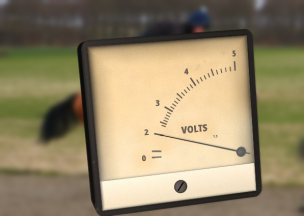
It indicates 2 V
